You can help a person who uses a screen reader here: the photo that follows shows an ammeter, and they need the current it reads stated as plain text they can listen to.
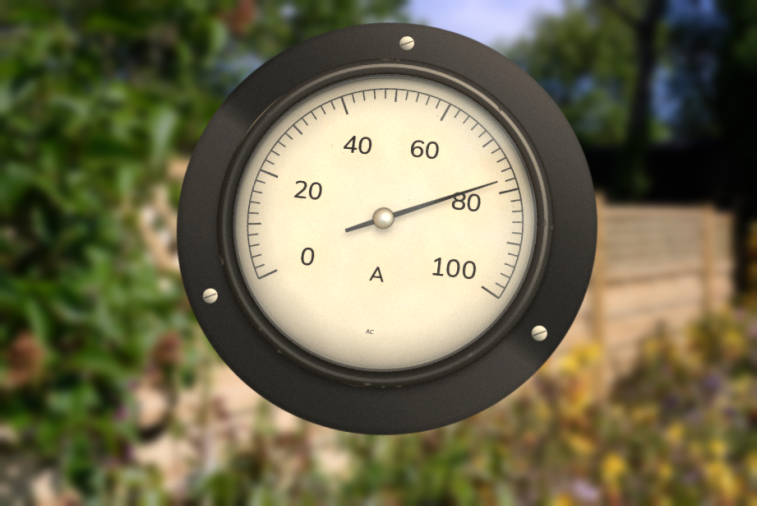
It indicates 78 A
